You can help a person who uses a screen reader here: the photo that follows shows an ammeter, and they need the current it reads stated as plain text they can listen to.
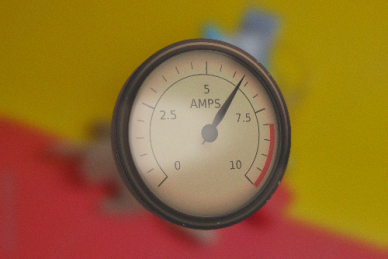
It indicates 6.25 A
